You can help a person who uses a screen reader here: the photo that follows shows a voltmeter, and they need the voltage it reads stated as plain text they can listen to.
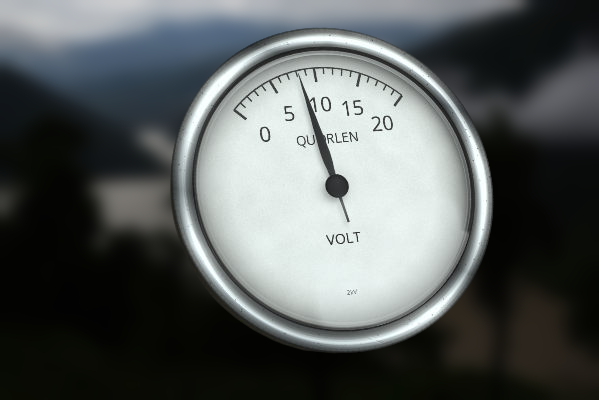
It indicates 8 V
